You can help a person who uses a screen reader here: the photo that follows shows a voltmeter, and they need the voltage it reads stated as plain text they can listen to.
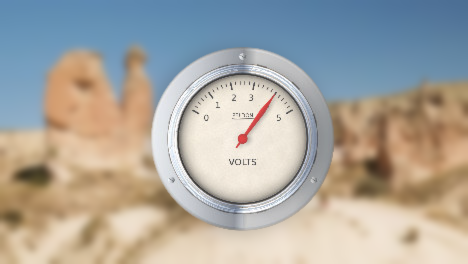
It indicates 4 V
